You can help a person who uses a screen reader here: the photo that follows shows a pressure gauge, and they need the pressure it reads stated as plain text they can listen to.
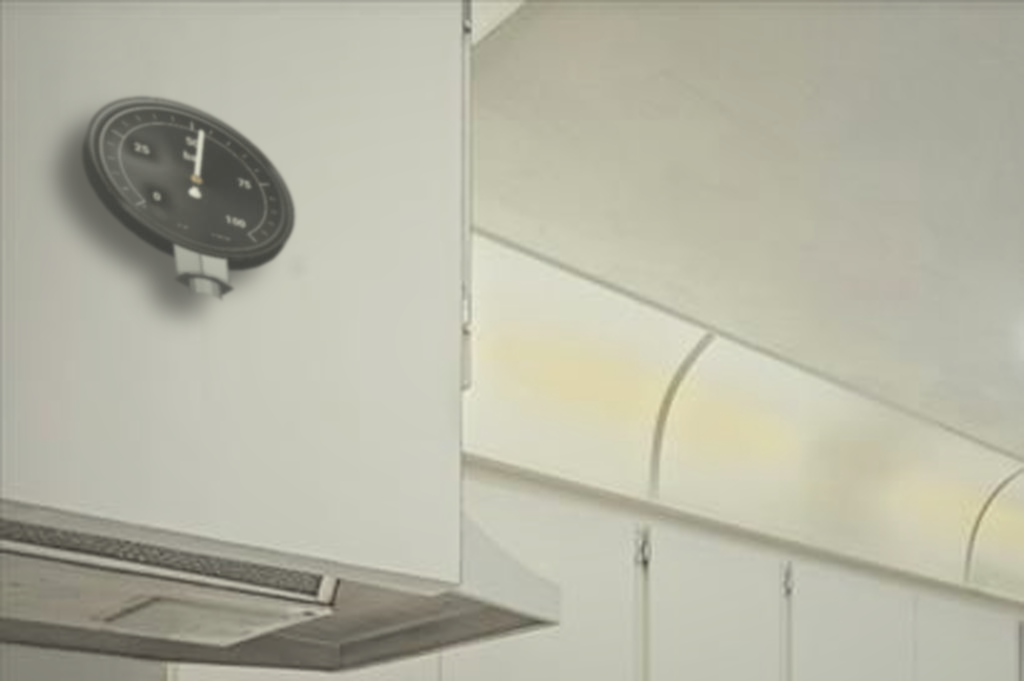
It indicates 52.5 bar
